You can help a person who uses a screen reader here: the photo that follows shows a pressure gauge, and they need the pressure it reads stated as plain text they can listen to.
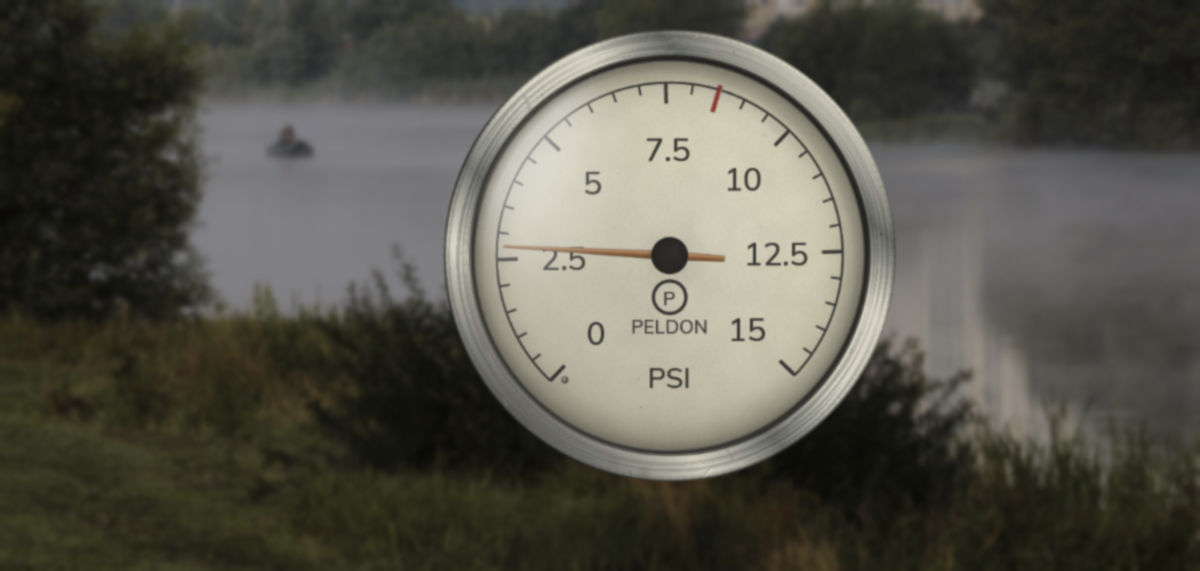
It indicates 2.75 psi
